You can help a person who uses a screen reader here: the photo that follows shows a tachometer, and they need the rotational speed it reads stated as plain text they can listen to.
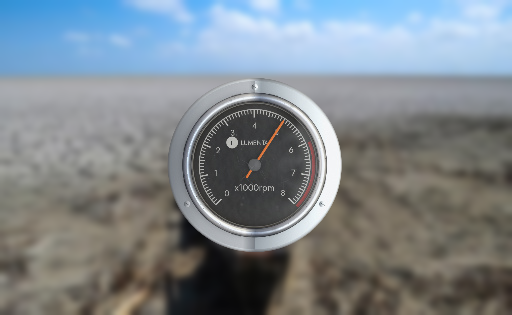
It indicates 5000 rpm
